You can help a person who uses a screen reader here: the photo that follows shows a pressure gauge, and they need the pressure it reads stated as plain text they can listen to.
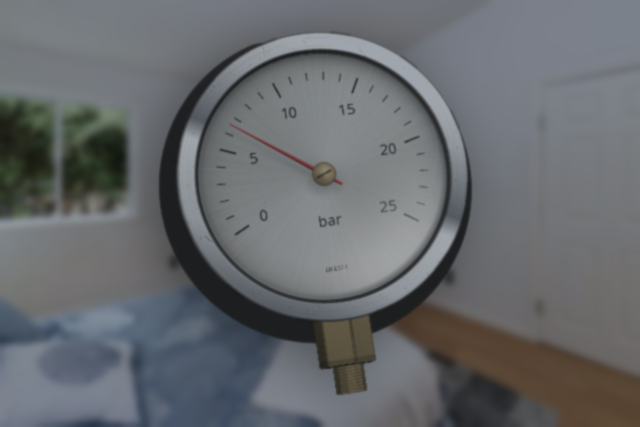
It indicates 6.5 bar
